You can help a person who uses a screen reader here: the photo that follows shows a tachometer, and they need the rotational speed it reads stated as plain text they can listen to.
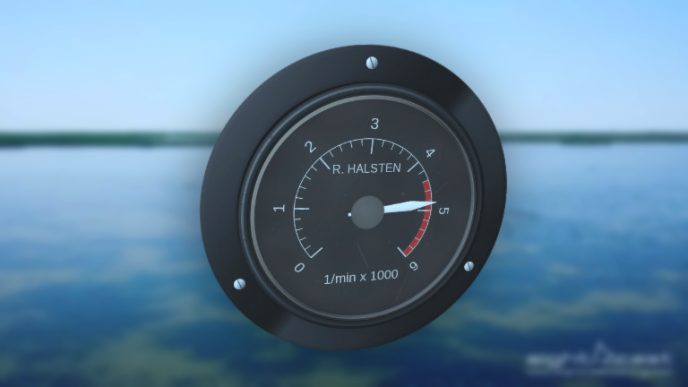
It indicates 4800 rpm
